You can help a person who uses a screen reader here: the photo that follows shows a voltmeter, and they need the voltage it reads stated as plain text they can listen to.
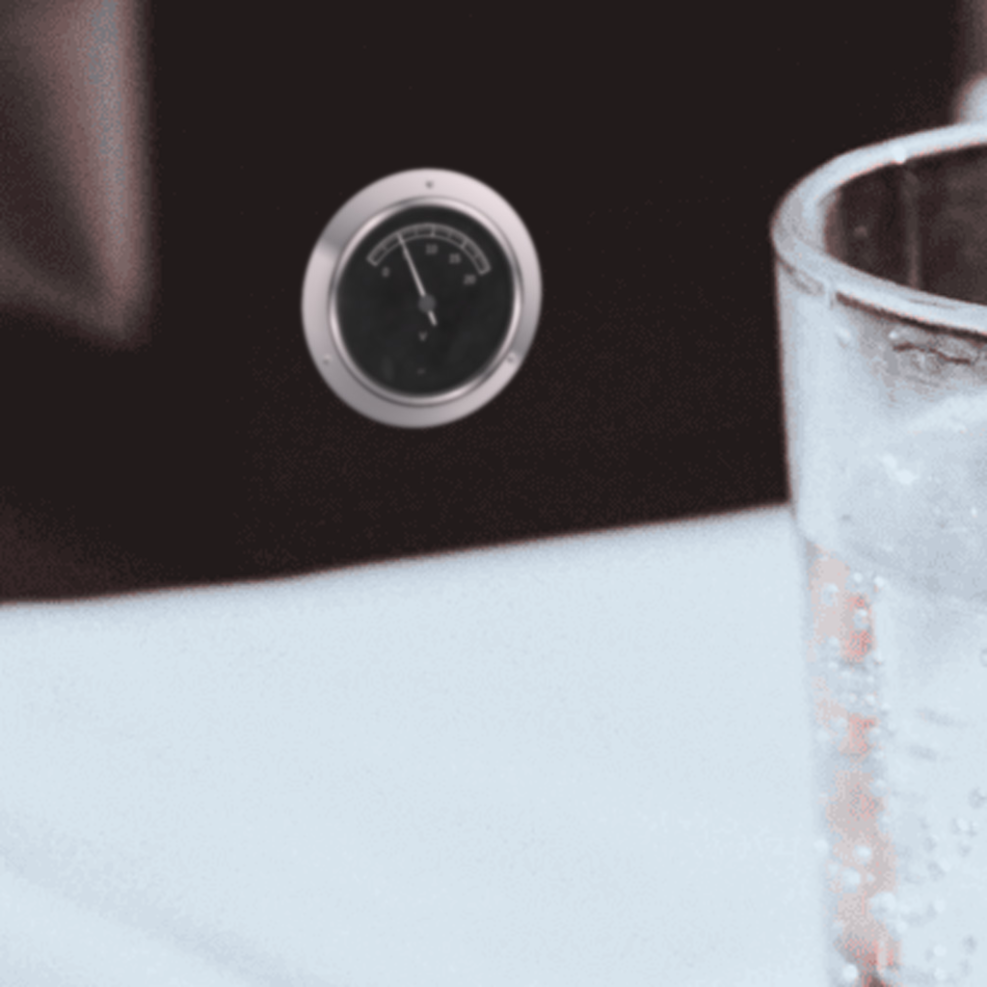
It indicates 5 V
